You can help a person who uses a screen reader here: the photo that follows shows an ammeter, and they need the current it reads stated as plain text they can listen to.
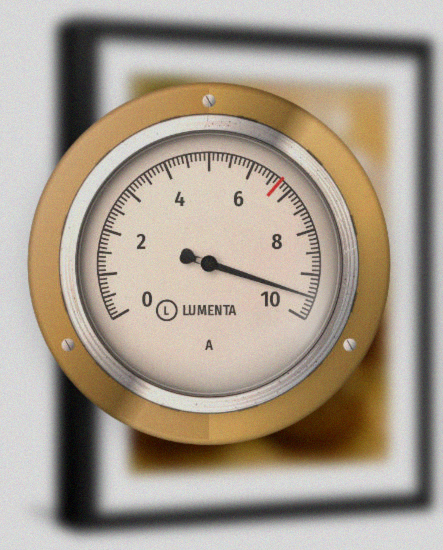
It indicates 9.5 A
